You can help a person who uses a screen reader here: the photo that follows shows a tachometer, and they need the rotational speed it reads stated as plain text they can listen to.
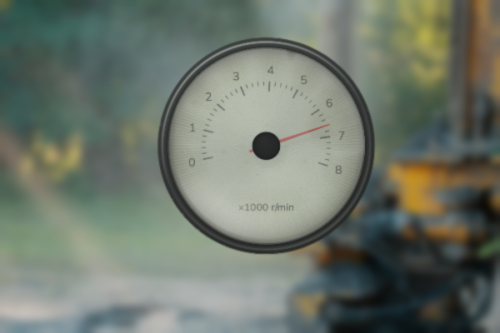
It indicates 6600 rpm
